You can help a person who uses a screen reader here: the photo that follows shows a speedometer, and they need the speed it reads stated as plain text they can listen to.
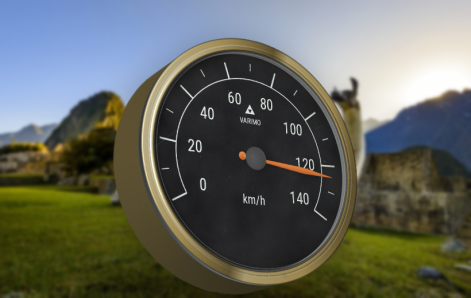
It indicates 125 km/h
